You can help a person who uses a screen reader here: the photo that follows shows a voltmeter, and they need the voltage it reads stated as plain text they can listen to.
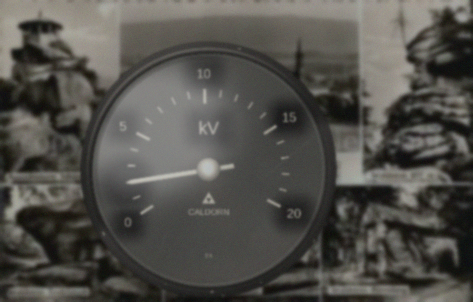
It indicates 2 kV
